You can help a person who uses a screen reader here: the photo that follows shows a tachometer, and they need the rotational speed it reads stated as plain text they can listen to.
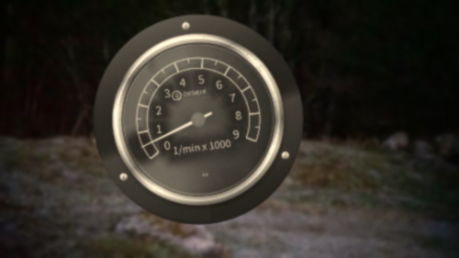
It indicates 500 rpm
